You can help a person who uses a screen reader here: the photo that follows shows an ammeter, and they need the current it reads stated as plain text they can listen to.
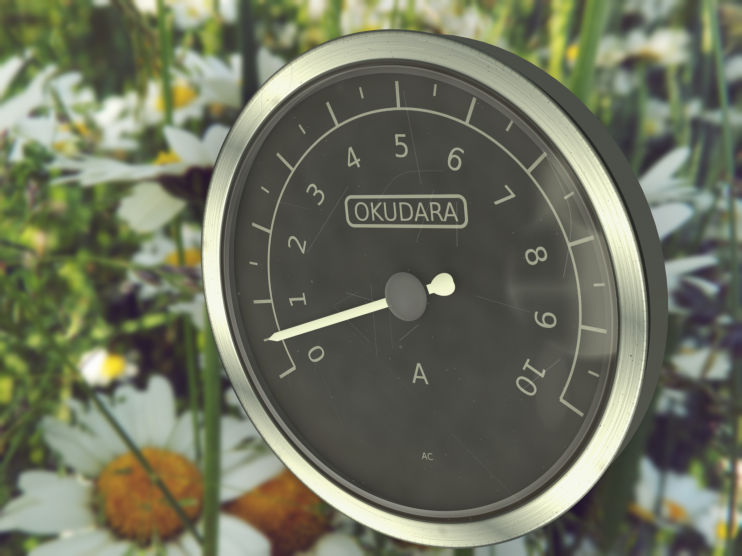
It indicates 0.5 A
